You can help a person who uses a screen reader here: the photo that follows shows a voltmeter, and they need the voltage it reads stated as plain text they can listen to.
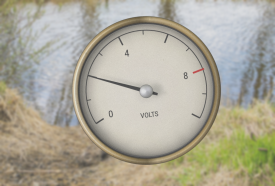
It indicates 2 V
